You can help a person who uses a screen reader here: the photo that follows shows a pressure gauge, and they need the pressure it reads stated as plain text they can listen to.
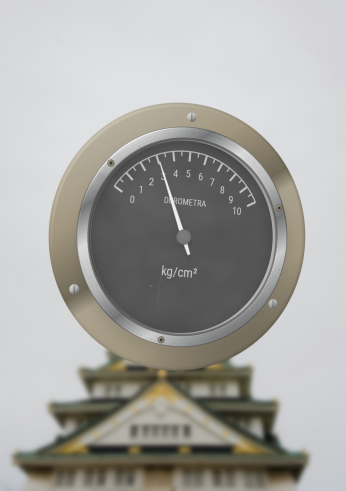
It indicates 3 kg/cm²
